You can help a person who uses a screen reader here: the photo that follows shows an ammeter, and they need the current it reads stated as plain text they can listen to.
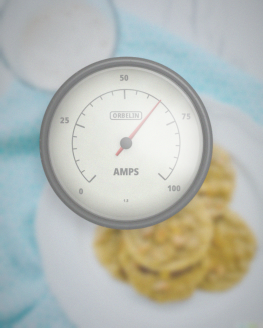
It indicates 65 A
